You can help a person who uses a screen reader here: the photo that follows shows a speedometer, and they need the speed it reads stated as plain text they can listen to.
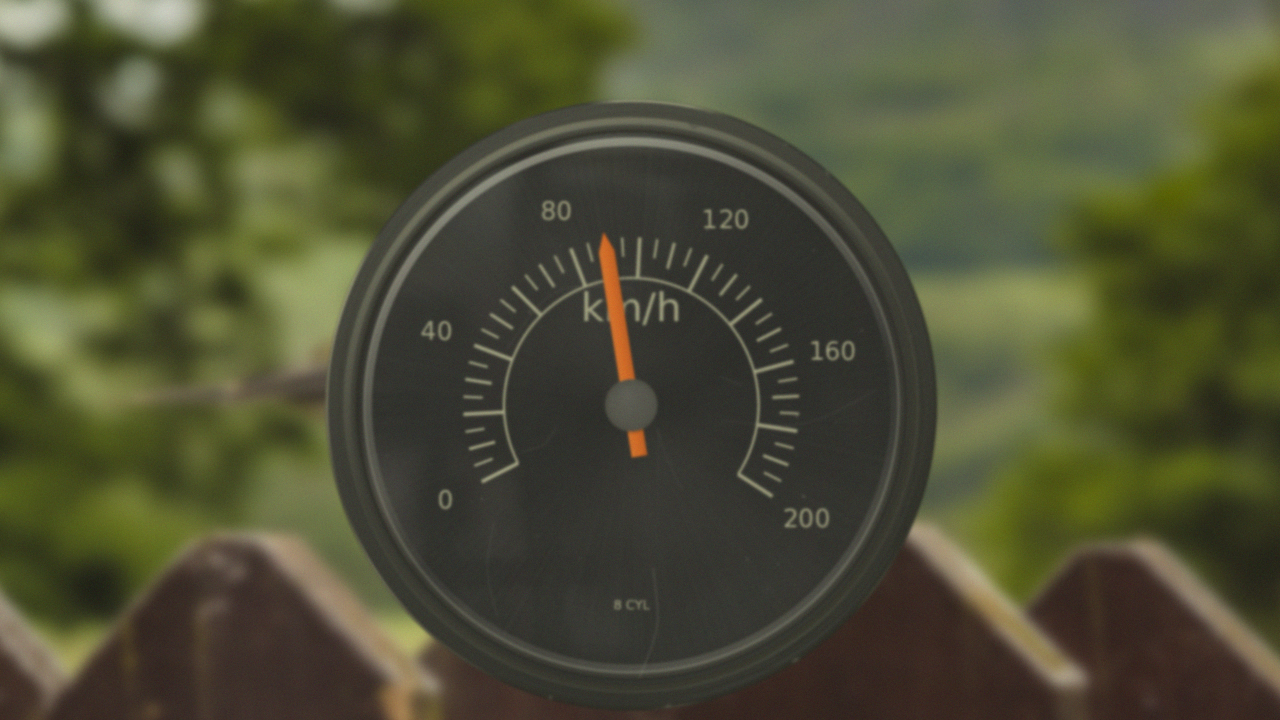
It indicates 90 km/h
